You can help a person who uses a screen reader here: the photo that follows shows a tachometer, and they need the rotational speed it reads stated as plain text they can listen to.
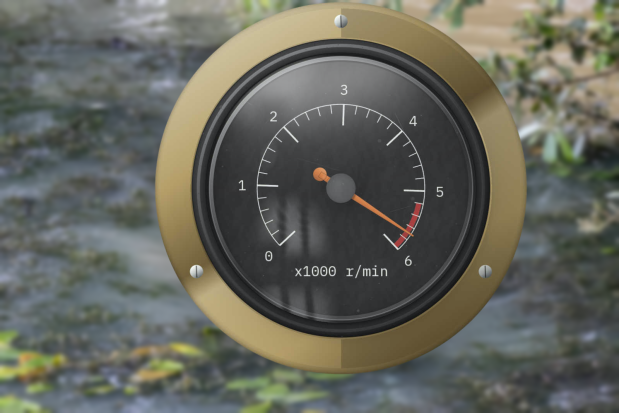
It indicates 5700 rpm
